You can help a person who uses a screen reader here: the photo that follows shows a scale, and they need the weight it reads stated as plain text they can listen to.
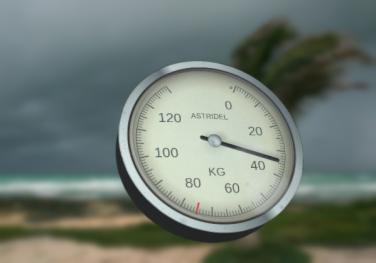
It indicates 35 kg
